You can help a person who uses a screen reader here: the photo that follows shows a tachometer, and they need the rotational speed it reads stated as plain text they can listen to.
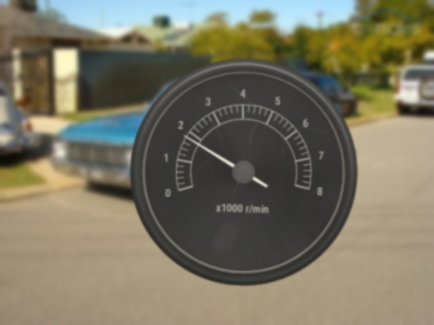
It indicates 1800 rpm
